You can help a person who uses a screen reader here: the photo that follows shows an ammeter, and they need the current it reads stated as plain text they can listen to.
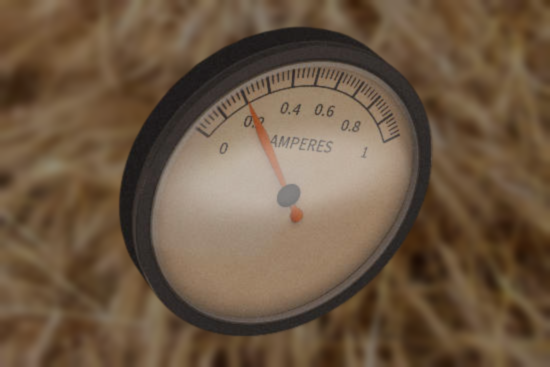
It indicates 0.2 A
